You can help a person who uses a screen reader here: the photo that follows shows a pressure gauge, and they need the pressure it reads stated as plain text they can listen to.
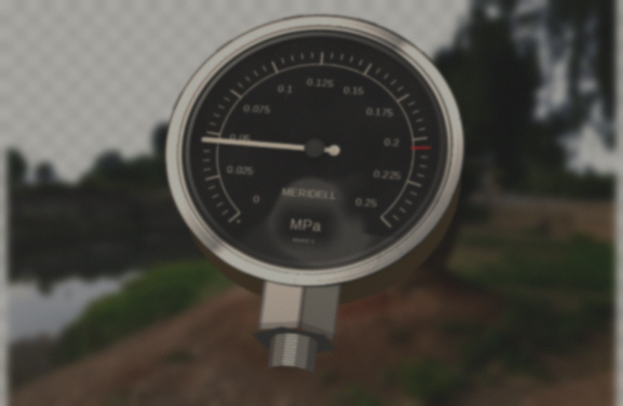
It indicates 0.045 MPa
